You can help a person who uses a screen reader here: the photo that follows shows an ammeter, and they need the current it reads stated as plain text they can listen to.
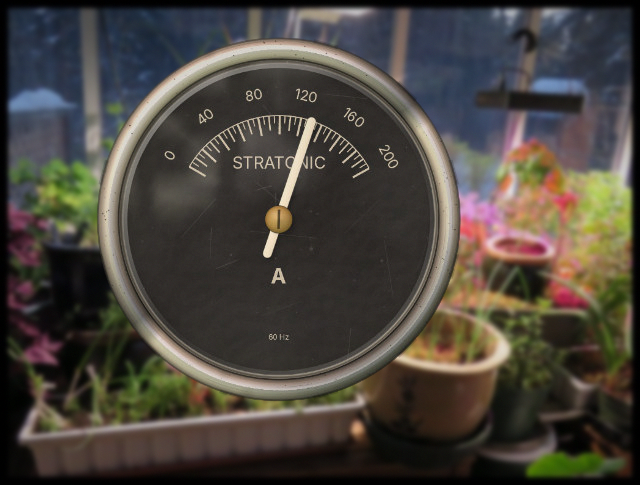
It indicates 130 A
